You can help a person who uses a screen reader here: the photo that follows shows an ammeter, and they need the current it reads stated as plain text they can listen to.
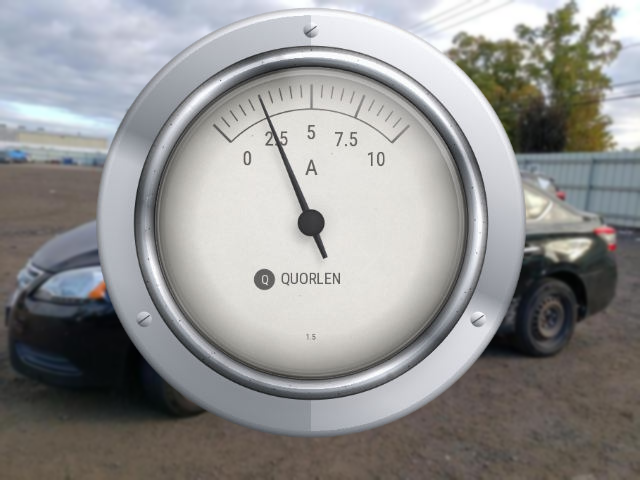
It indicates 2.5 A
